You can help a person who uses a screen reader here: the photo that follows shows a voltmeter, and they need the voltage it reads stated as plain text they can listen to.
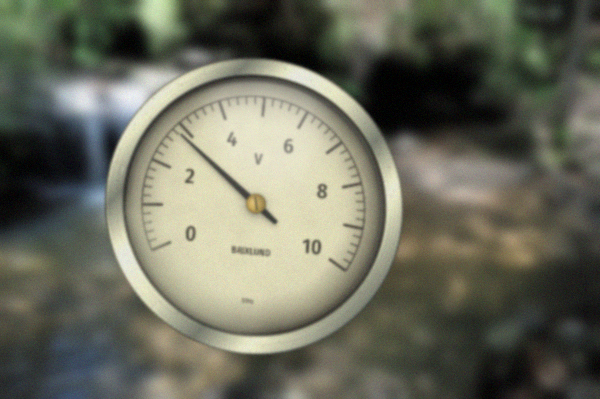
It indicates 2.8 V
